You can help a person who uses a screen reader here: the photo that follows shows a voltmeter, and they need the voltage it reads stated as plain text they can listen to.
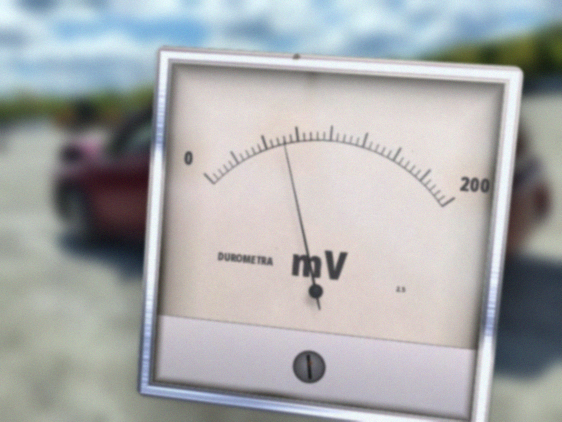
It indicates 65 mV
